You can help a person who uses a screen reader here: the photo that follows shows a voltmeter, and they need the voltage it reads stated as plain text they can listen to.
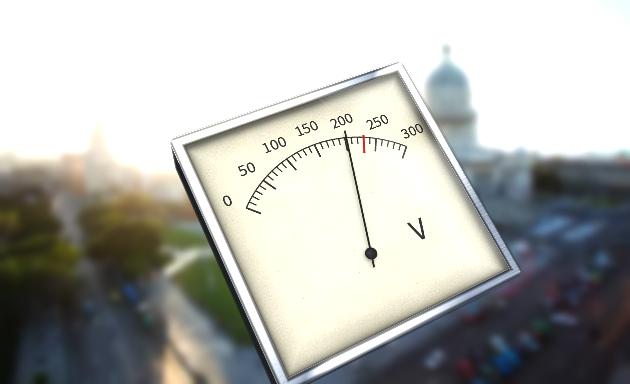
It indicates 200 V
